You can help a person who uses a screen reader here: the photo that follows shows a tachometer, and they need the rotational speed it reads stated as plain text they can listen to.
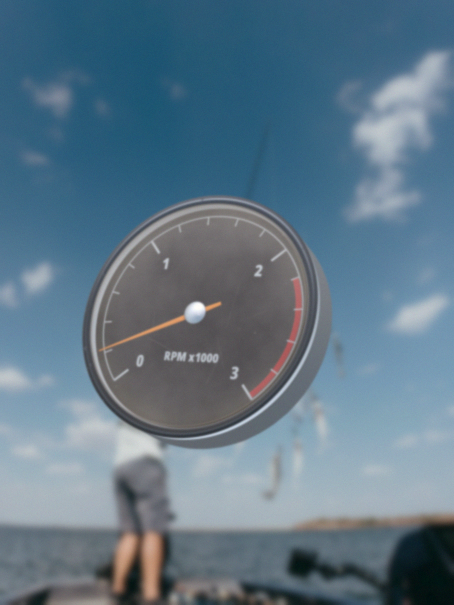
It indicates 200 rpm
